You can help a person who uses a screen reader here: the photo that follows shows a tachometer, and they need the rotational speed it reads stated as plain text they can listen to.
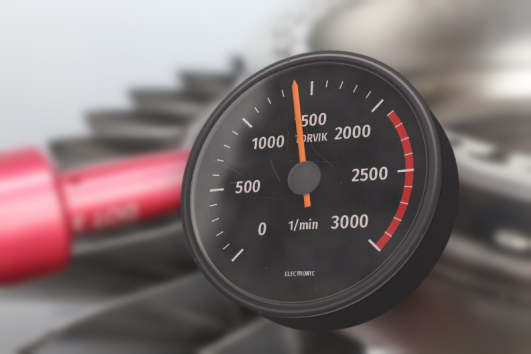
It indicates 1400 rpm
